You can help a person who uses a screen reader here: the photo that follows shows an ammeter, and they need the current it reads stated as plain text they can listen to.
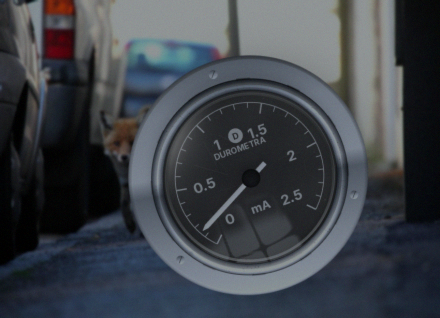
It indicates 0.15 mA
